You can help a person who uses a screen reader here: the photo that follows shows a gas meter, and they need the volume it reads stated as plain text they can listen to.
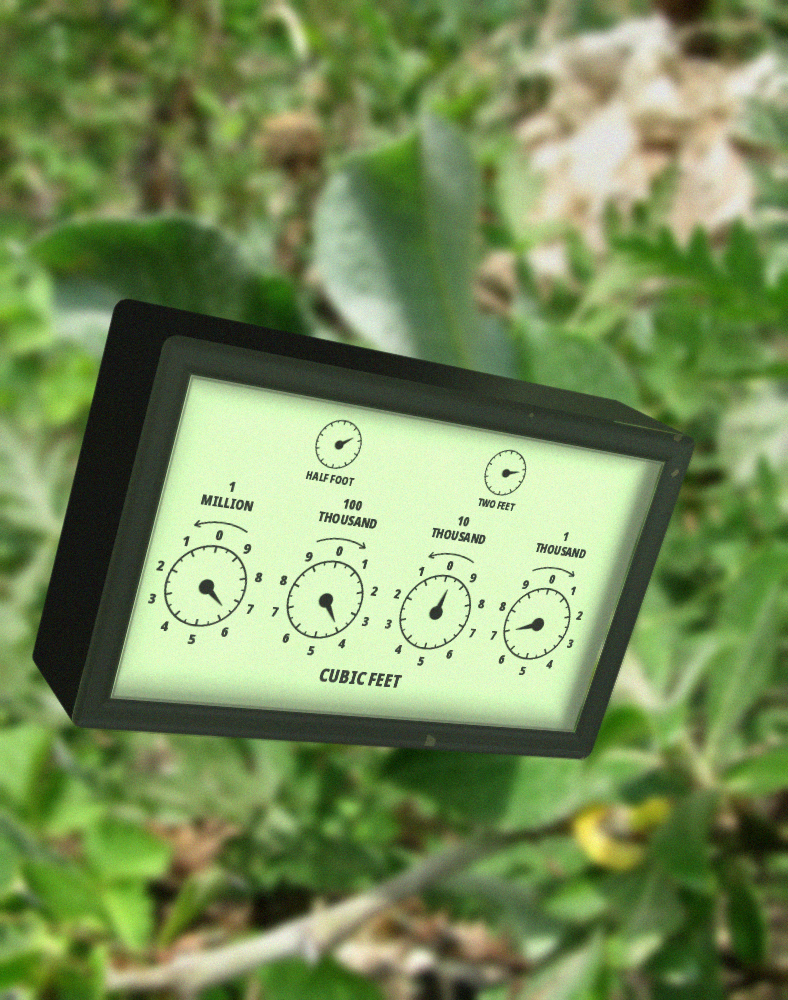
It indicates 639700 ft³
